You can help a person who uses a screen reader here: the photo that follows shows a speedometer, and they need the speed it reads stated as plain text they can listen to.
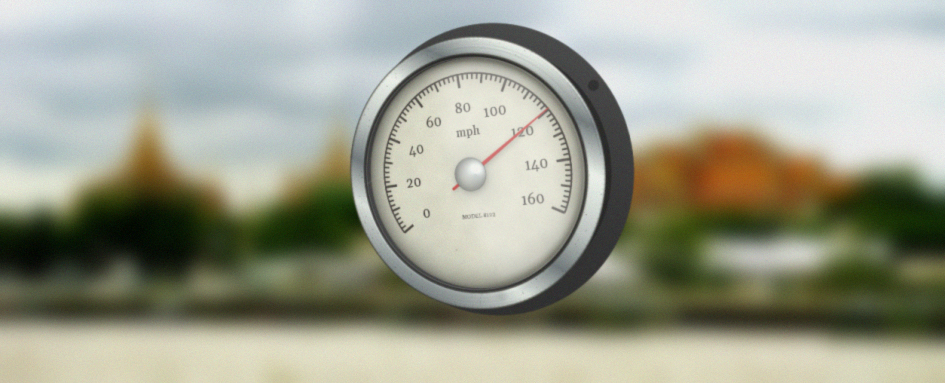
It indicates 120 mph
